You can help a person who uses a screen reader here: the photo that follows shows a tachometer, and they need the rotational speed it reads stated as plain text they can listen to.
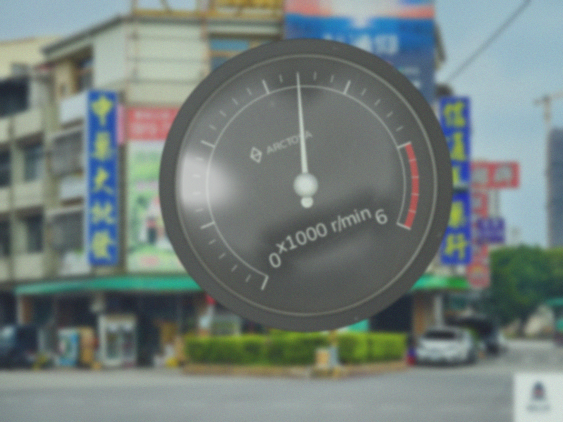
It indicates 3400 rpm
